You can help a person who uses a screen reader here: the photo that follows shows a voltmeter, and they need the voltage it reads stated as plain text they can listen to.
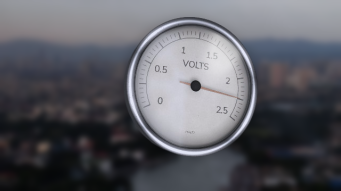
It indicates 2.25 V
